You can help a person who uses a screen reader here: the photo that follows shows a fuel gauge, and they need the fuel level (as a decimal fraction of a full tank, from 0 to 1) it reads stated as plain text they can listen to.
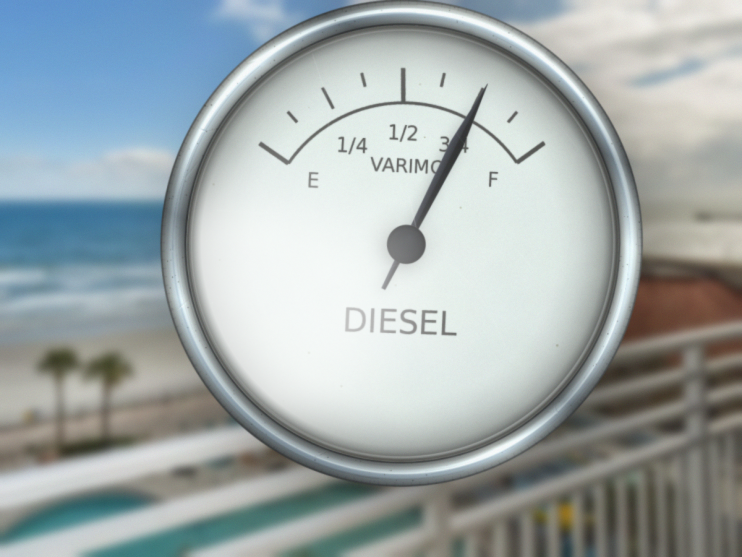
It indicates 0.75
